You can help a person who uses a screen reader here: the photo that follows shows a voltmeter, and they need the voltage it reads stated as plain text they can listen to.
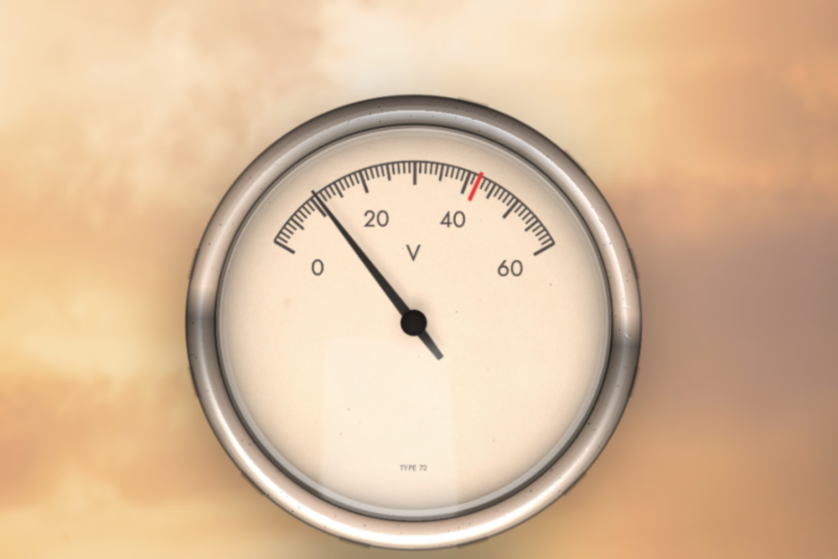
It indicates 11 V
